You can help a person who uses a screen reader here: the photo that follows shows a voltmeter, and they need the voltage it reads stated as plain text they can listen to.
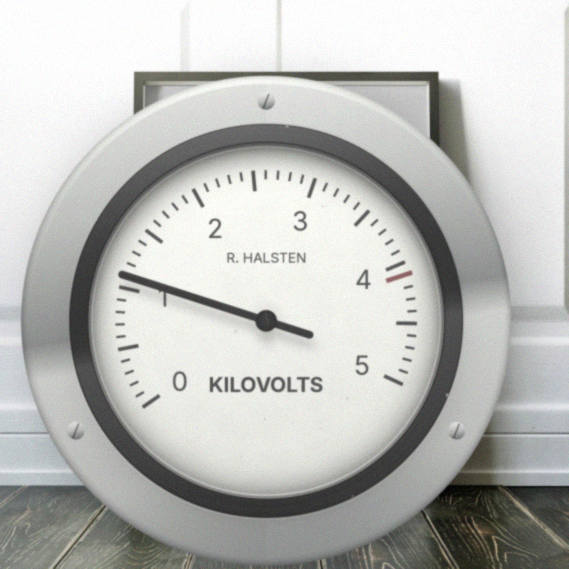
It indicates 1.1 kV
